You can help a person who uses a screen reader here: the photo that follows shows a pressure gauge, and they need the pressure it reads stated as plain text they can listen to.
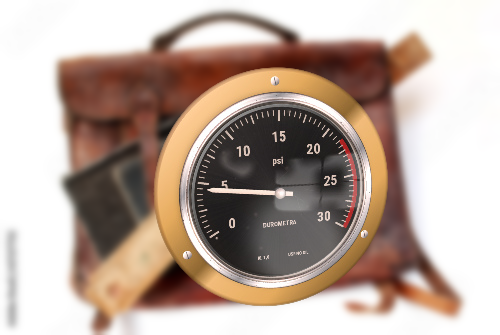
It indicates 4.5 psi
